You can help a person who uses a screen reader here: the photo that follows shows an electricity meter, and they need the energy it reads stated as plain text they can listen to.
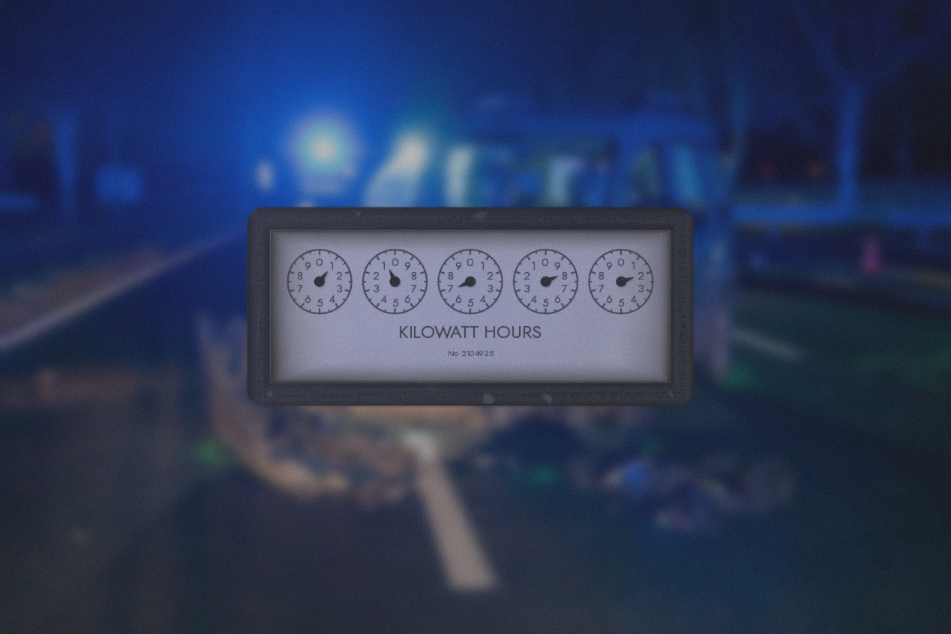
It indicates 10682 kWh
